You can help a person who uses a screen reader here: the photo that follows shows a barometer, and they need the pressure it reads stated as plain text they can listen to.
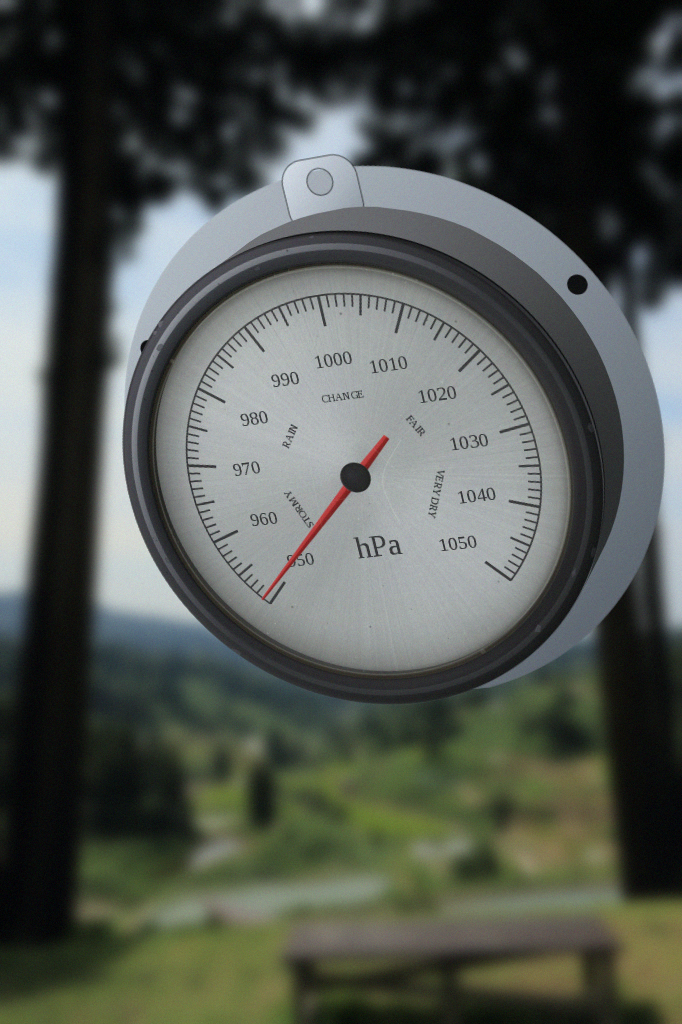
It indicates 951 hPa
